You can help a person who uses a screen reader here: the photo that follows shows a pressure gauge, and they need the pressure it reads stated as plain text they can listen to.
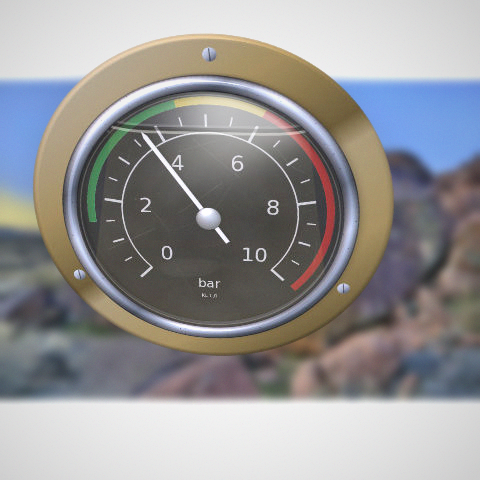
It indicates 3.75 bar
